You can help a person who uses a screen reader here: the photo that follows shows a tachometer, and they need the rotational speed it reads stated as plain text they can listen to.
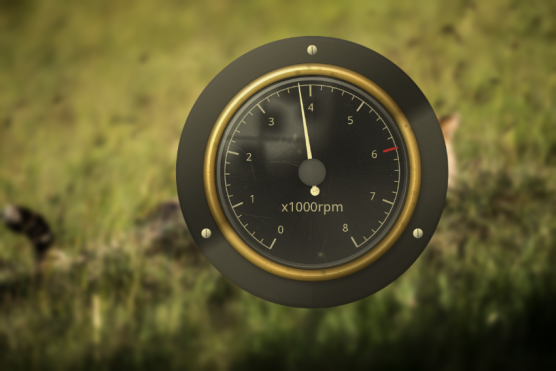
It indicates 3800 rpm
